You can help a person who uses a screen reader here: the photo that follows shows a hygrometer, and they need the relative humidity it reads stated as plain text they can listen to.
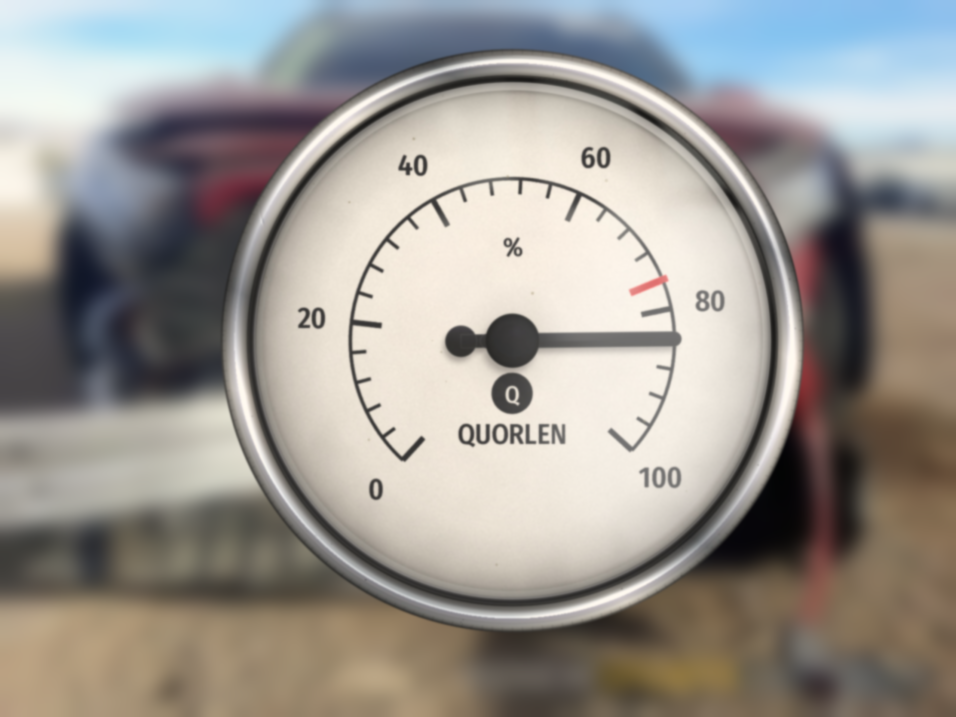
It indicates 84 %
